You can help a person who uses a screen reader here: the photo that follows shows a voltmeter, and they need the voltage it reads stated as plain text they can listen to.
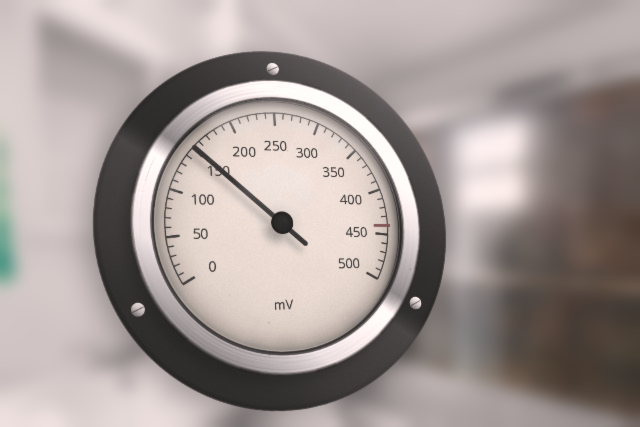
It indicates 150 mV
